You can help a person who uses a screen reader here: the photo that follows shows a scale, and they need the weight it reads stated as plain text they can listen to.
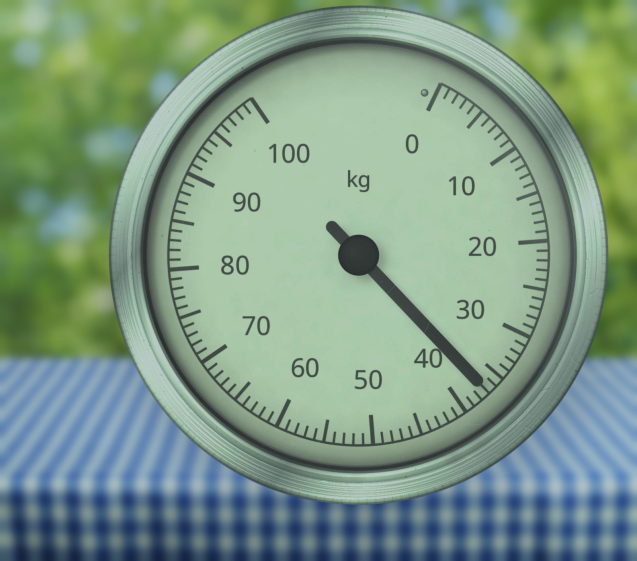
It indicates 37 kg
